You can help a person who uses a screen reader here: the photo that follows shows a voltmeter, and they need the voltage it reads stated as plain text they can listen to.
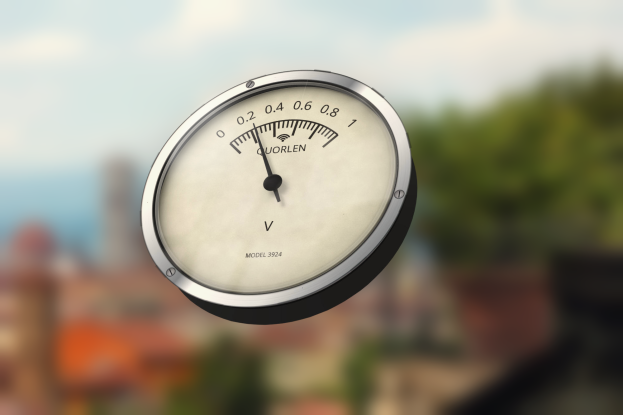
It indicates 0.24 V
